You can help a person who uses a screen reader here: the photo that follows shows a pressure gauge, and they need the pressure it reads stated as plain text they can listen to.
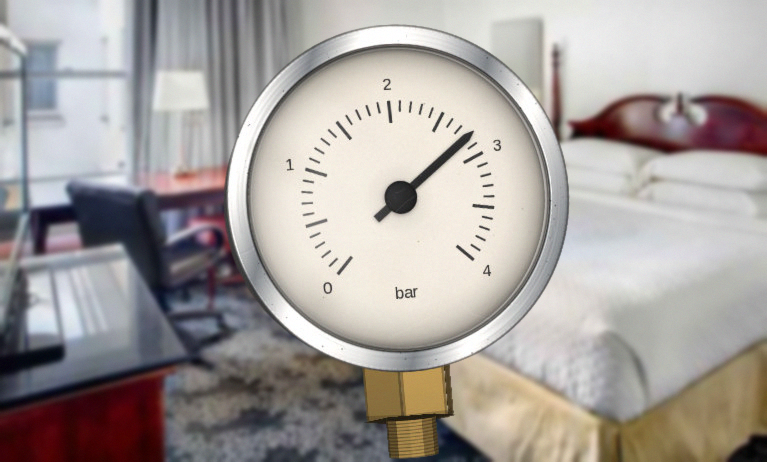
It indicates 2.8 bar
